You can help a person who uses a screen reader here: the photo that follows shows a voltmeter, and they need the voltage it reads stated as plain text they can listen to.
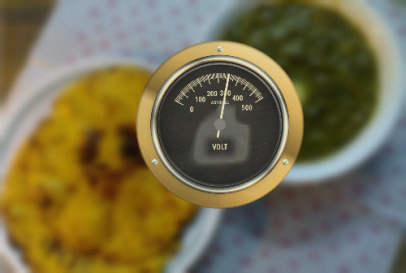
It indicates 300 V
